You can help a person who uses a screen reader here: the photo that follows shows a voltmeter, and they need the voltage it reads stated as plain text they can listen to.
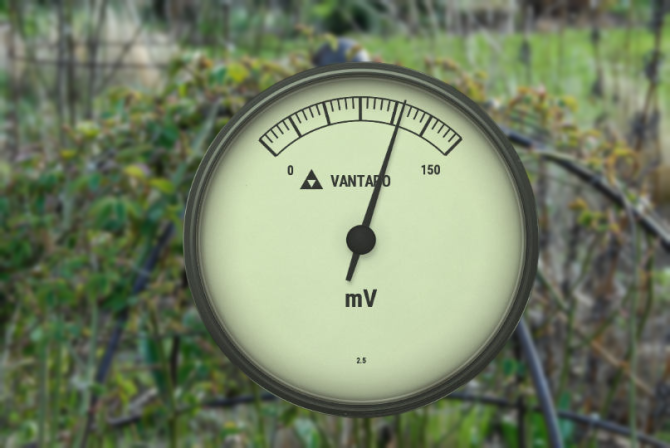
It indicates 105 mV
